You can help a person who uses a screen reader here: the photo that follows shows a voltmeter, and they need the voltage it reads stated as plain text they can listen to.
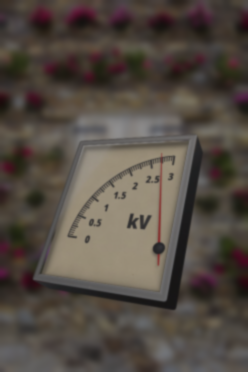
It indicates 2.75 kV
